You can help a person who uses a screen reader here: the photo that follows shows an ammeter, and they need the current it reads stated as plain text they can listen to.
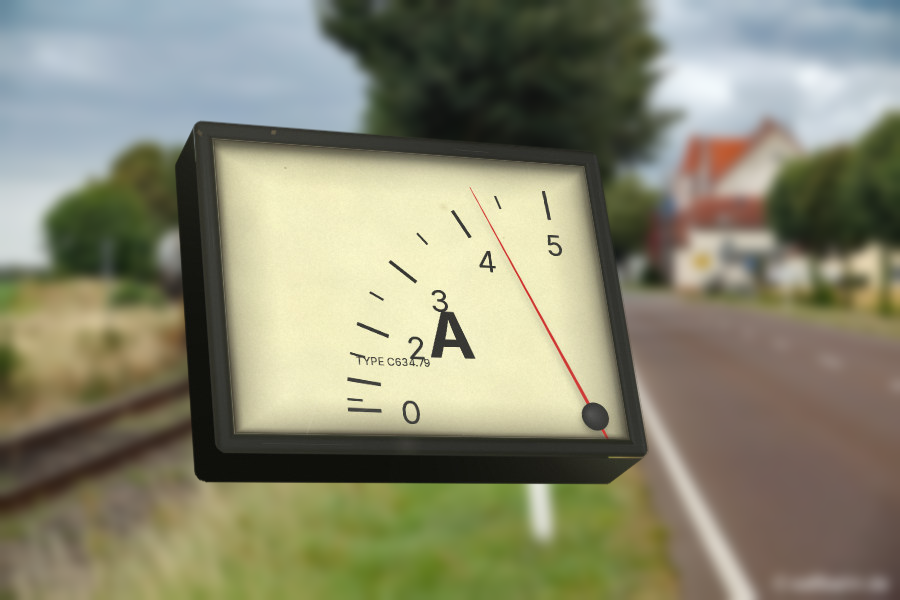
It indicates 4.25 A
